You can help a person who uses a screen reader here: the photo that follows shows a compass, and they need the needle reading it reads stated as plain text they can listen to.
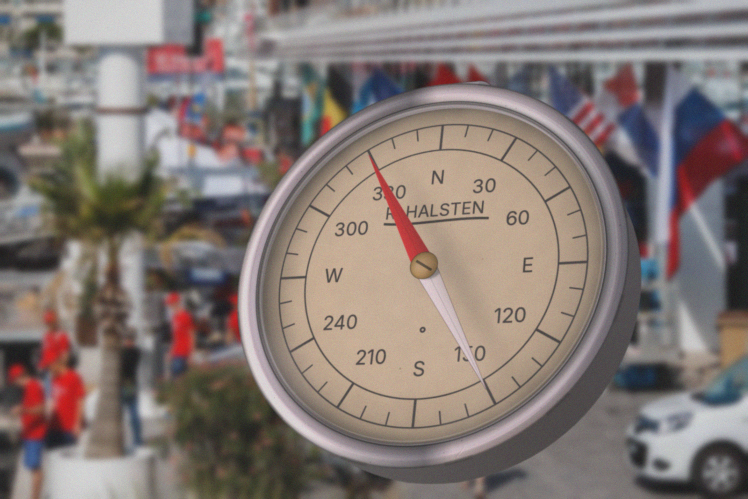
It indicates 330 °
